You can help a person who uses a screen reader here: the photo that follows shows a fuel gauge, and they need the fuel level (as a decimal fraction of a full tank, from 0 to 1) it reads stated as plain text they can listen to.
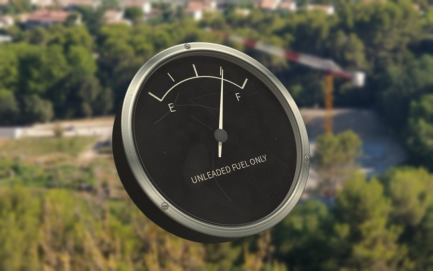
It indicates 0.75
